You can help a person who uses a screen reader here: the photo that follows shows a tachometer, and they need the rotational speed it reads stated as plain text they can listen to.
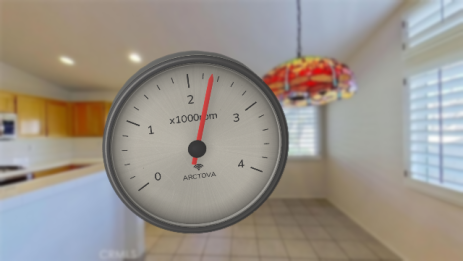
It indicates 2300 rpm
